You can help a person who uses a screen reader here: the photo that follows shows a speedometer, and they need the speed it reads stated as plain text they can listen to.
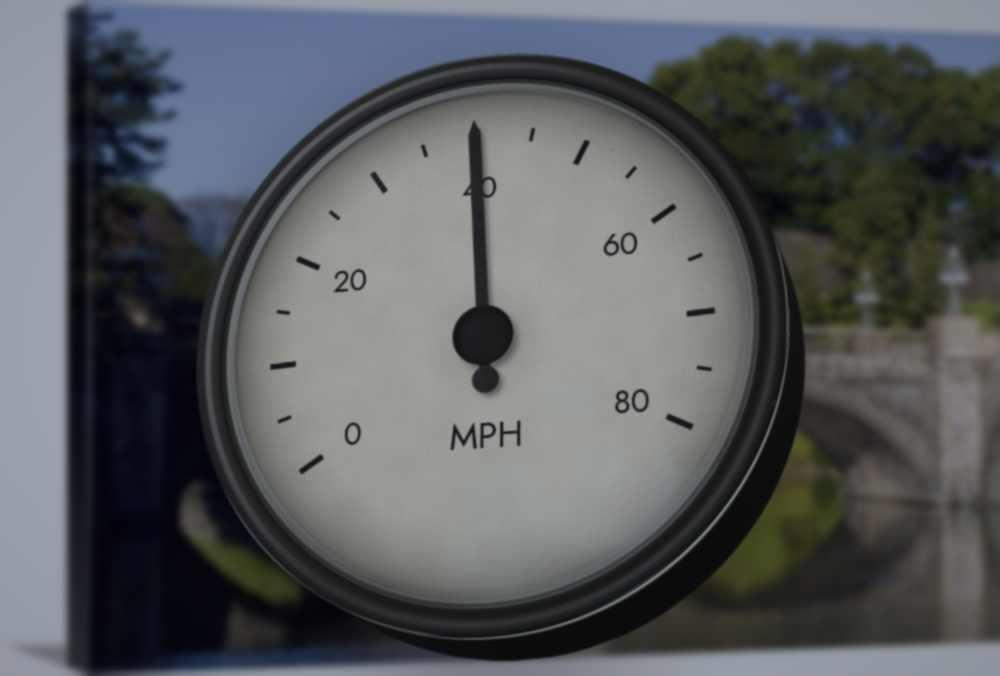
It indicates 40 mph
